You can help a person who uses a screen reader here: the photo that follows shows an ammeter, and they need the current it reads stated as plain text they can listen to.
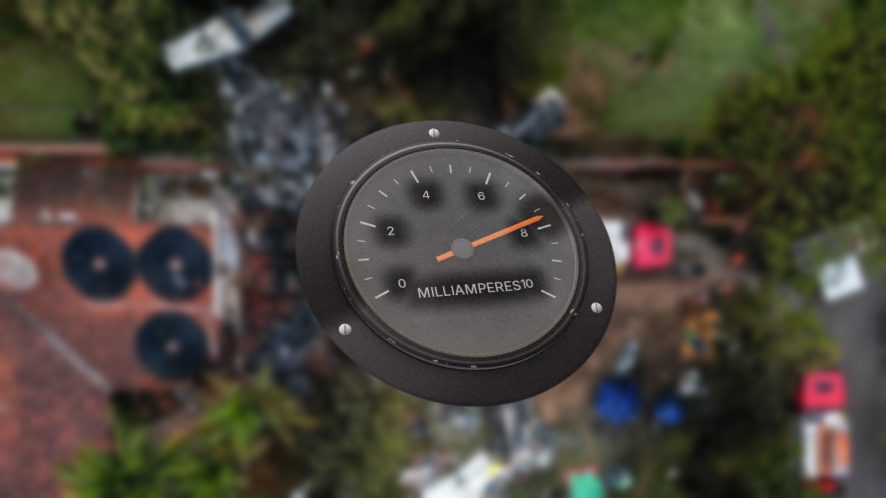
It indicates 7.75 mA
